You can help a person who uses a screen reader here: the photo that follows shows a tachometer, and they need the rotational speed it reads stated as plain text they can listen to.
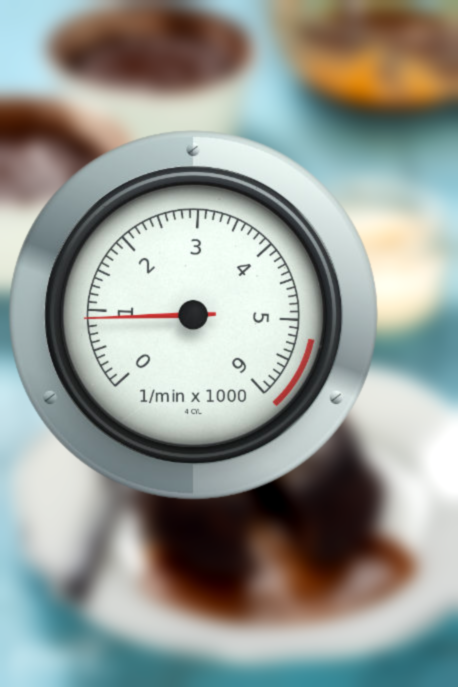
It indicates 900 rpm
